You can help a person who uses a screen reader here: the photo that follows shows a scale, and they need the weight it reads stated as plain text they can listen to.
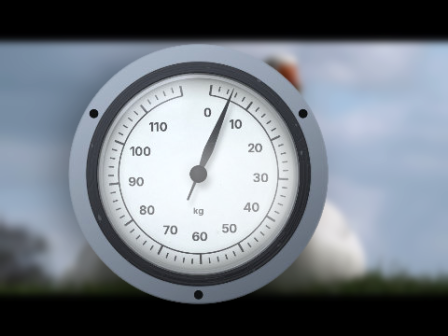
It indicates 5 kg
